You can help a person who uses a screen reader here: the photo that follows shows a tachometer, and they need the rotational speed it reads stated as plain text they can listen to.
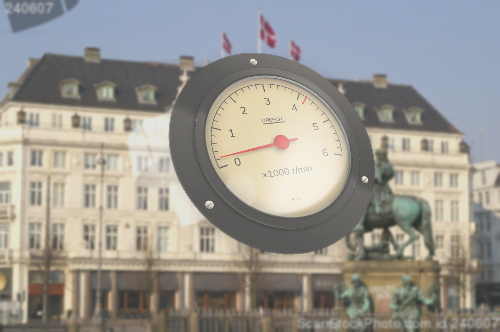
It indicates 200 rpm
